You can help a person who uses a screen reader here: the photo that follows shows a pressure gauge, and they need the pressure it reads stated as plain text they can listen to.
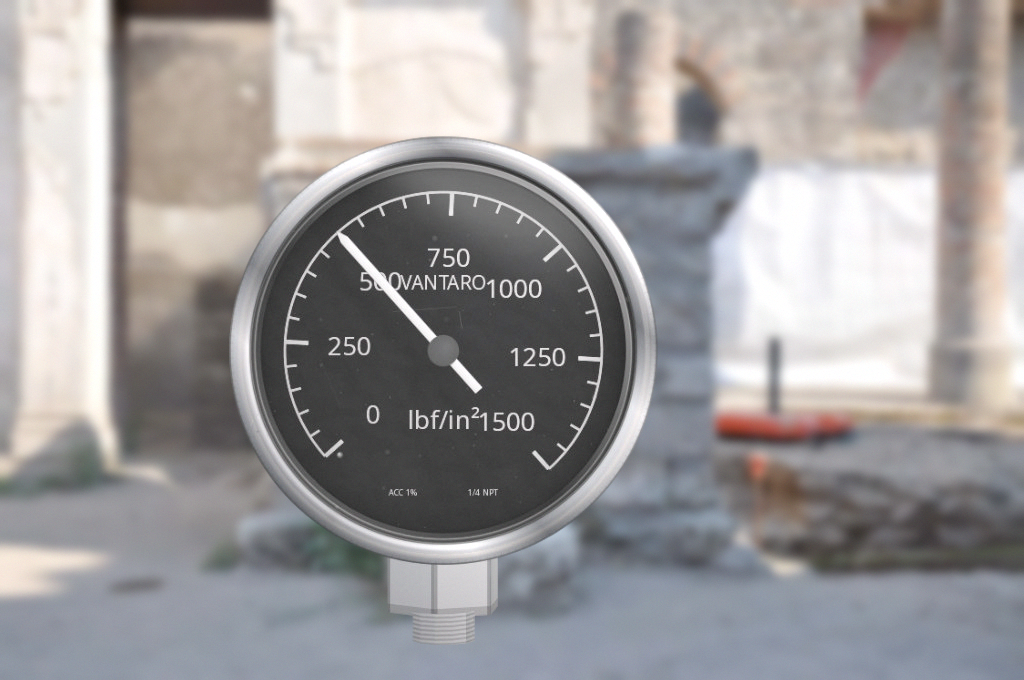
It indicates 500 psi
